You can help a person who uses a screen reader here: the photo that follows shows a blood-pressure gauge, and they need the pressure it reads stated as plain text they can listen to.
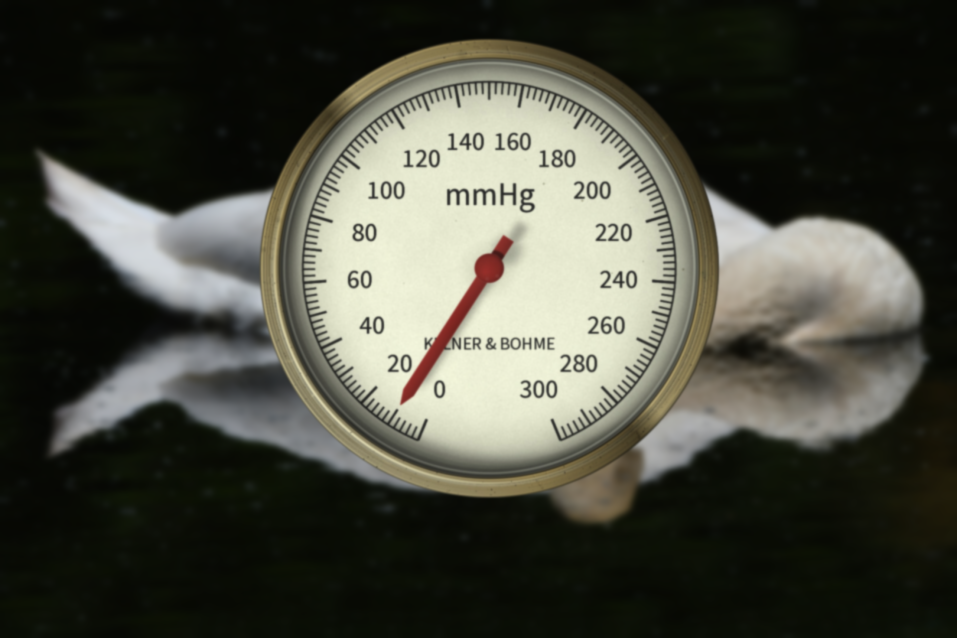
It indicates 10 mmHg
